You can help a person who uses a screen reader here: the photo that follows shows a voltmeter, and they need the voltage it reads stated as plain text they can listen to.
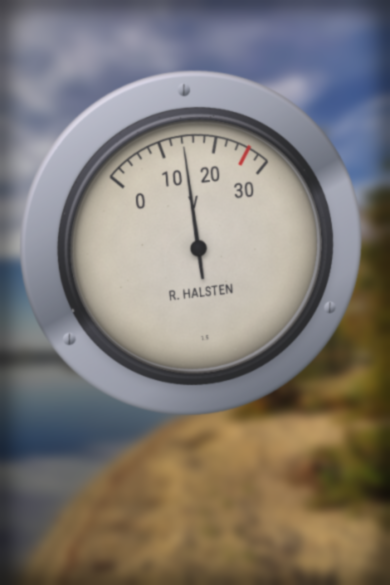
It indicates 14 V
